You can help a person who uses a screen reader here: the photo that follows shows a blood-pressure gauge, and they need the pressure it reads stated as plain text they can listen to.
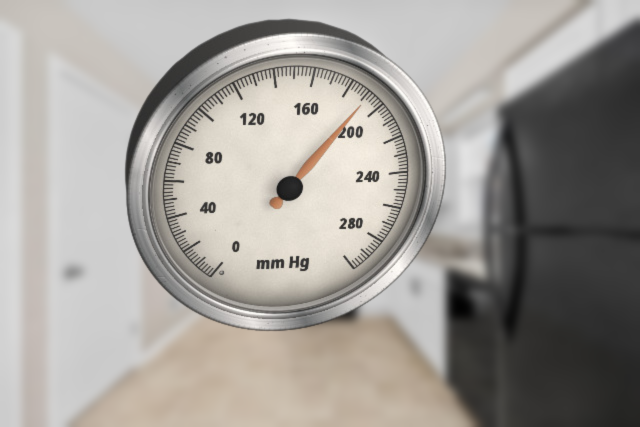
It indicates 190 mmHg
